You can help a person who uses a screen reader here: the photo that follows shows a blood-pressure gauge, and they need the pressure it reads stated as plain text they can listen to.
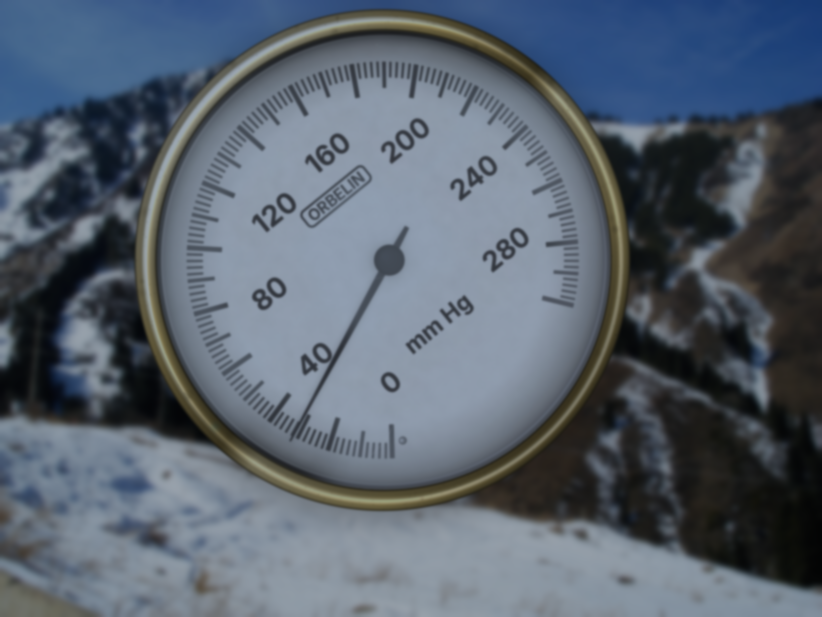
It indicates 32 mmHg
